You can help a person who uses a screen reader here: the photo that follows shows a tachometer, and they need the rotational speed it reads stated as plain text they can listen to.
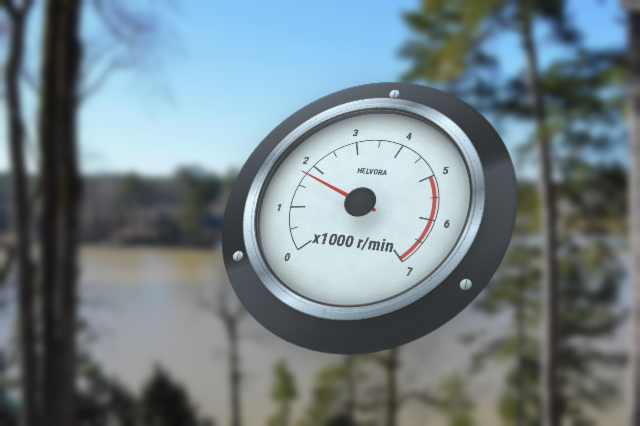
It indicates 1750 rpm
